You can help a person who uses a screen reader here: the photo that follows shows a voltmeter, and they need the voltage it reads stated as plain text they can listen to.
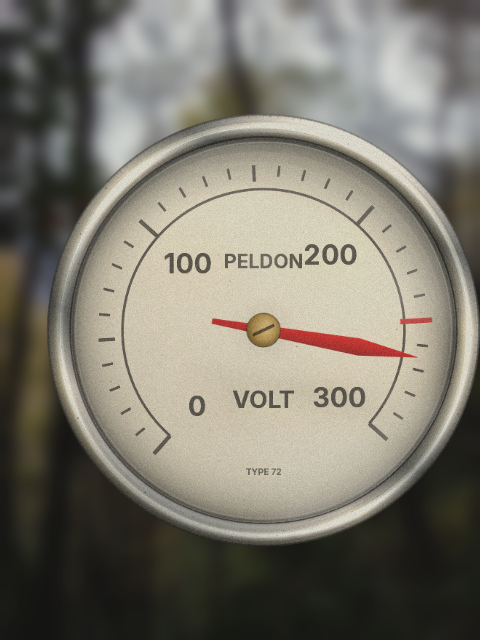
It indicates 265 V
